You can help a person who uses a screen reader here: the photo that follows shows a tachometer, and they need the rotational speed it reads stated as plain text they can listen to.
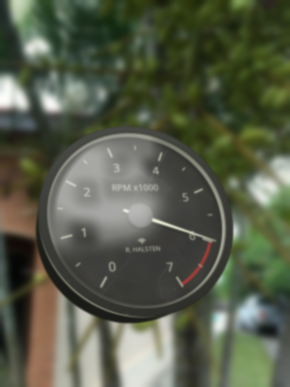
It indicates 6000 rpm
